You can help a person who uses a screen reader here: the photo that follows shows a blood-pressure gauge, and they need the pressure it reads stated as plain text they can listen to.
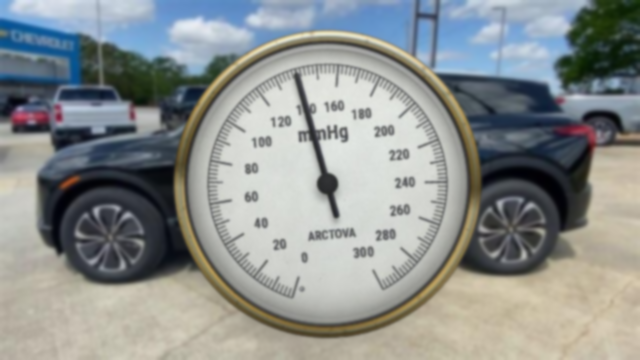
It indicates 140 mmHg
